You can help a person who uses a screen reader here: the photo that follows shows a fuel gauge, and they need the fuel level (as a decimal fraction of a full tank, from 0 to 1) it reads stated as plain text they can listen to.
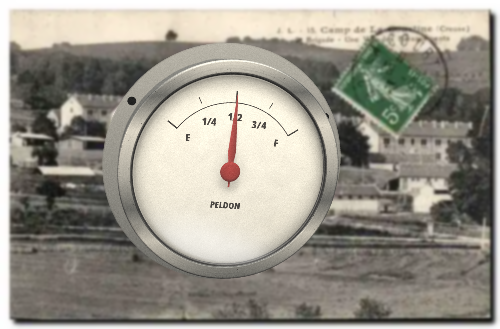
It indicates 0.5
